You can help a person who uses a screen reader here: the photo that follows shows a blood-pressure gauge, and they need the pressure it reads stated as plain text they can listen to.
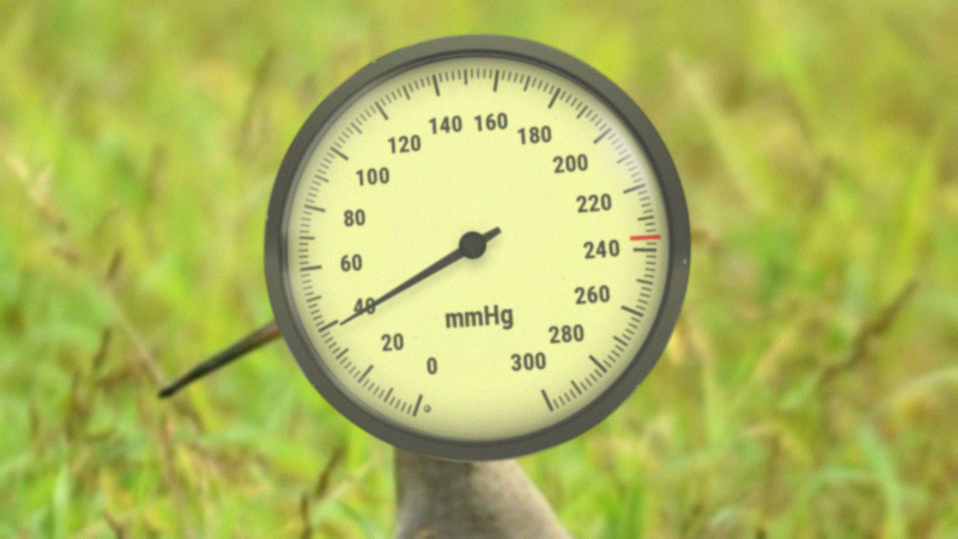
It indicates 38 mmHg
